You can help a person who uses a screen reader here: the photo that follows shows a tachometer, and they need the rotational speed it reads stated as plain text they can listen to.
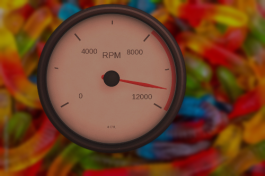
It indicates 11000 rpm
